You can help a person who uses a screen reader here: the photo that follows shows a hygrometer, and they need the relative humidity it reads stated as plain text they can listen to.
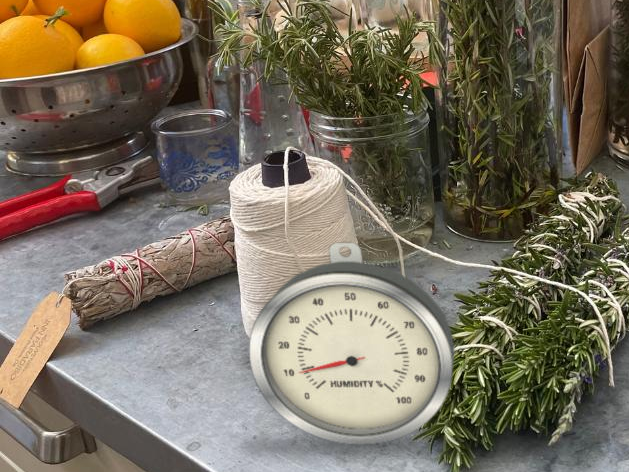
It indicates 10 %
